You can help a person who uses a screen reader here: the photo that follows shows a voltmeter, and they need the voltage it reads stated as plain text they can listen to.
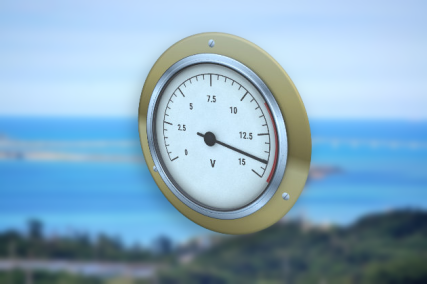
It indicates 14 V
